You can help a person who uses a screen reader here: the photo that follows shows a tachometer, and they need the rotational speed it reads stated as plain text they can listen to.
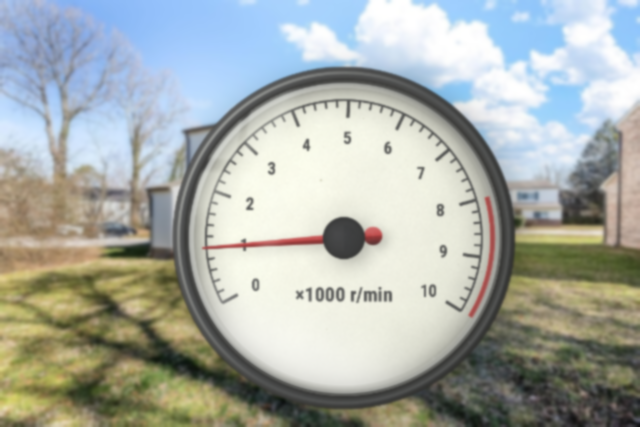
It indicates 1000 rpm
